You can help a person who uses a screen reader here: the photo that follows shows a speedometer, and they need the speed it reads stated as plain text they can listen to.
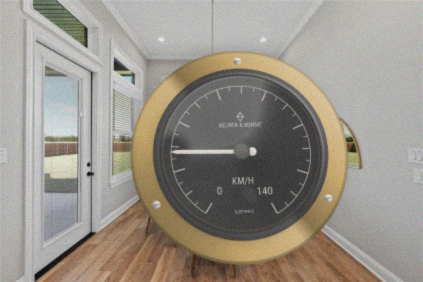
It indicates 27.5 km/h
